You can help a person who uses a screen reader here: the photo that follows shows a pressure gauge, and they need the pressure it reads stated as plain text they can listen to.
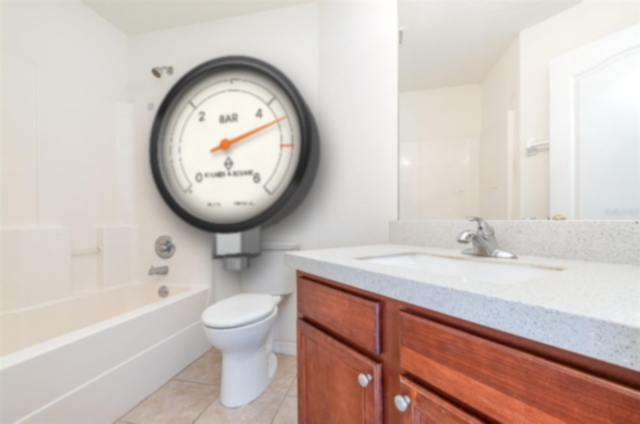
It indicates 4.5 bar
